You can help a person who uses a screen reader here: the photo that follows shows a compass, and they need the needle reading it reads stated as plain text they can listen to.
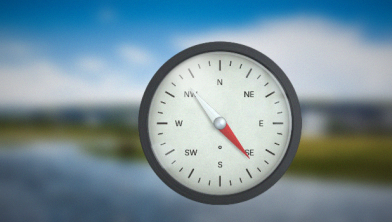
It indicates 140 °
